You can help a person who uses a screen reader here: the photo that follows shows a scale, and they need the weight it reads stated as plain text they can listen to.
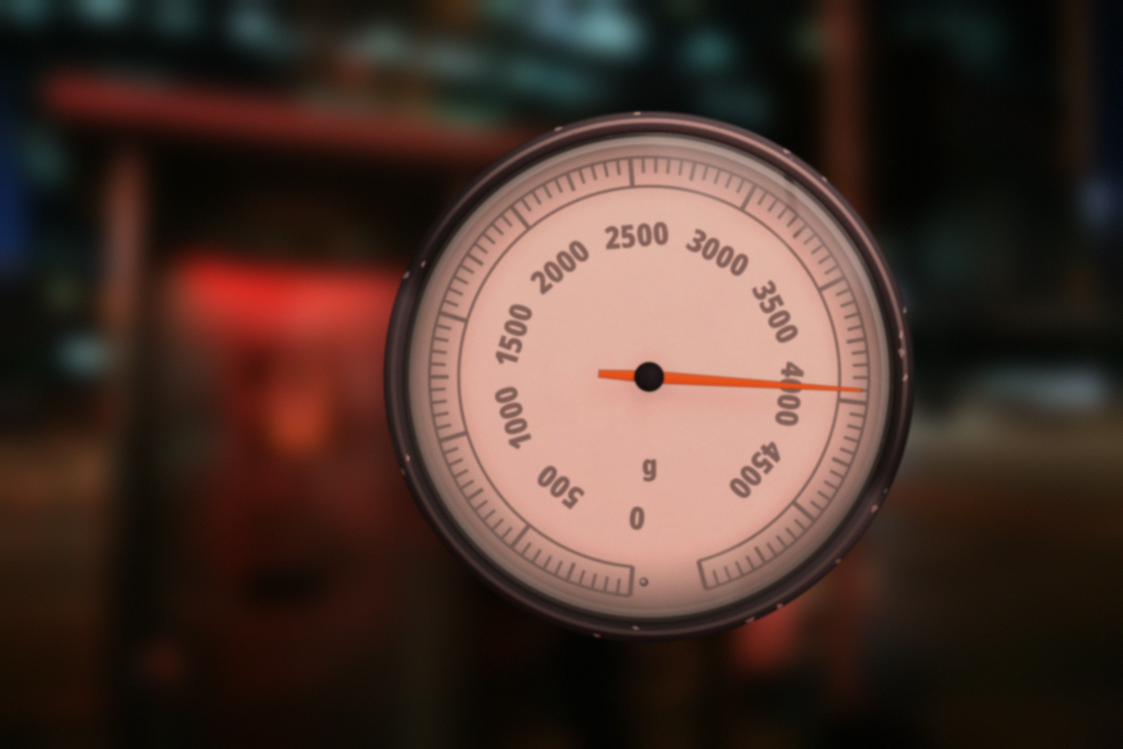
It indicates 3950 g
